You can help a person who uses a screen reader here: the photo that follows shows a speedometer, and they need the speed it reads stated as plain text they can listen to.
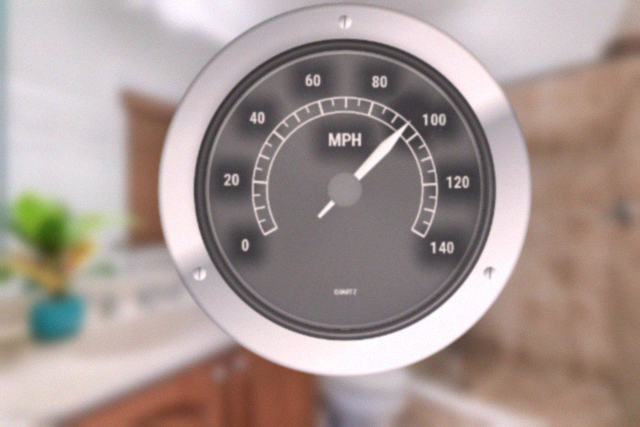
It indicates 95 mph
